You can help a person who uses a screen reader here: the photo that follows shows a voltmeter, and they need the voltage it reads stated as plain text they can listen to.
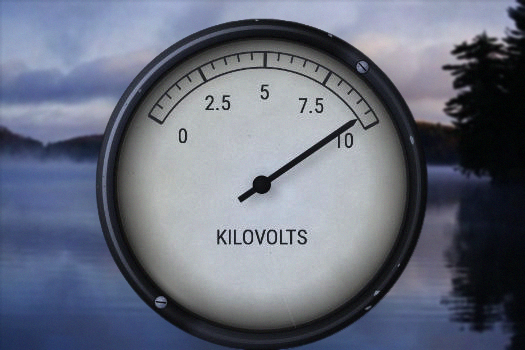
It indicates 9.5 kV
